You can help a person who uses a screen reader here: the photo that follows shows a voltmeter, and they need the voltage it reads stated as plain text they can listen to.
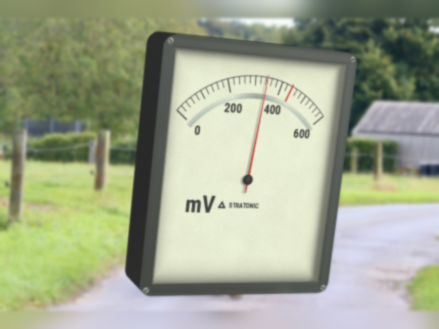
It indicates 340 mV
